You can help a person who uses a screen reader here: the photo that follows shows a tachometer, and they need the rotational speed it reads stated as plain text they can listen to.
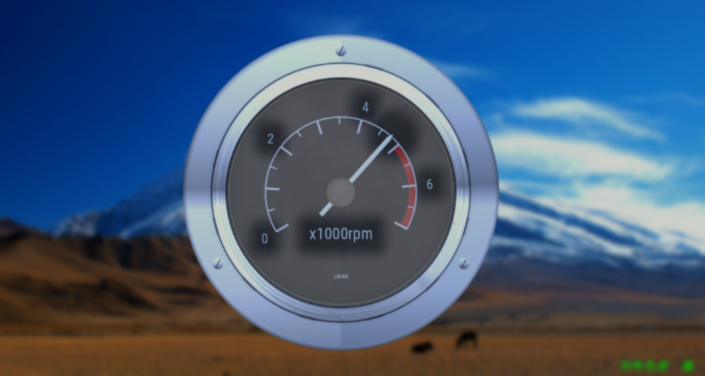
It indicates 4750 rpm
